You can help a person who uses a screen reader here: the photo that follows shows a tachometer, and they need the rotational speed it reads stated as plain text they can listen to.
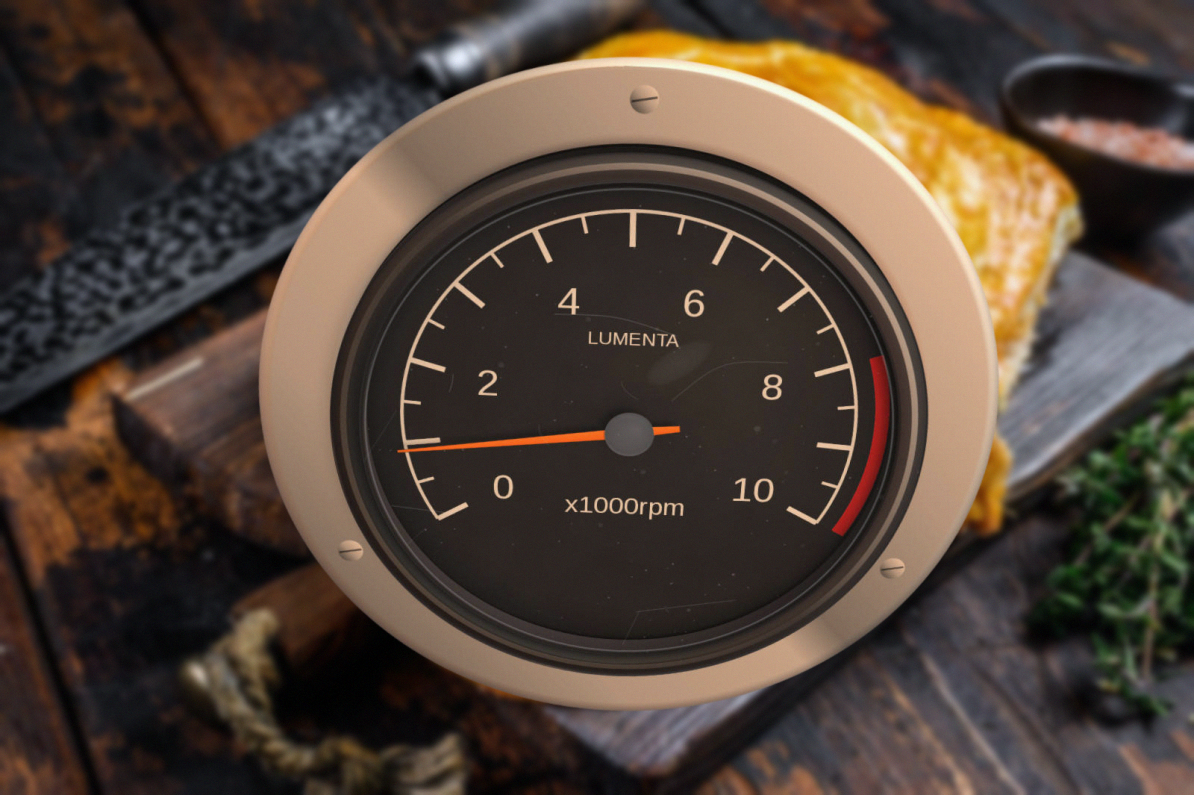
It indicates 1000 rpm
